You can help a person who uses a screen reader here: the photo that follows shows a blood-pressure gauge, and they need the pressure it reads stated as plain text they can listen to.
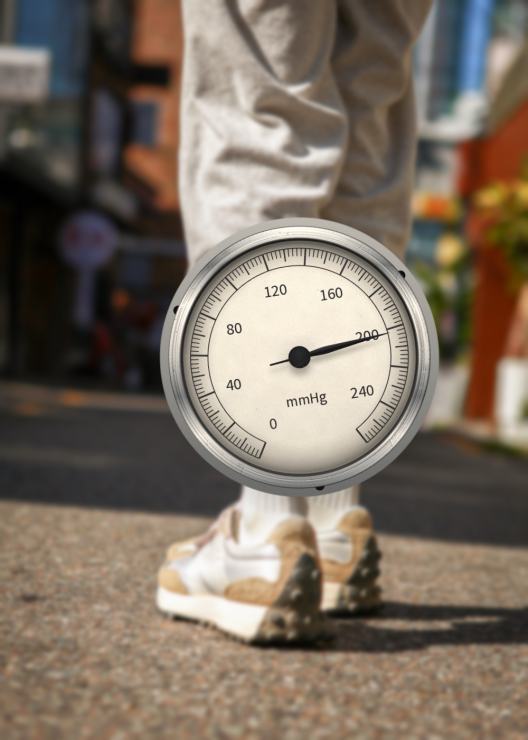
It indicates 202 mmHg
